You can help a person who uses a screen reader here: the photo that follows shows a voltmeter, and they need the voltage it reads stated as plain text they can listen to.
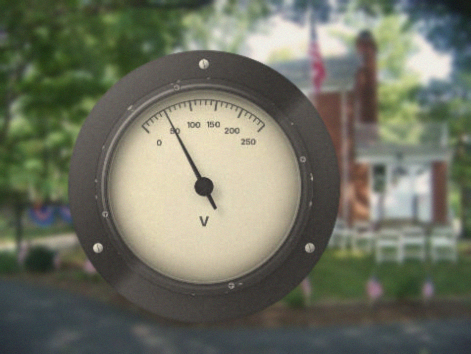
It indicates 50 V
